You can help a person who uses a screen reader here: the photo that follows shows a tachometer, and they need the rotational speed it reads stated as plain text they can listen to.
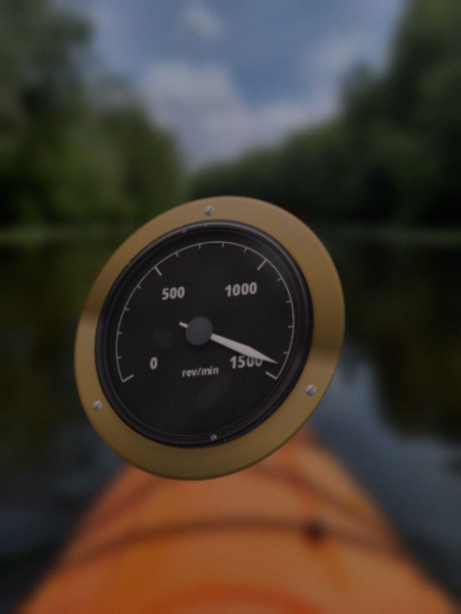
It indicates 1450 rpm
